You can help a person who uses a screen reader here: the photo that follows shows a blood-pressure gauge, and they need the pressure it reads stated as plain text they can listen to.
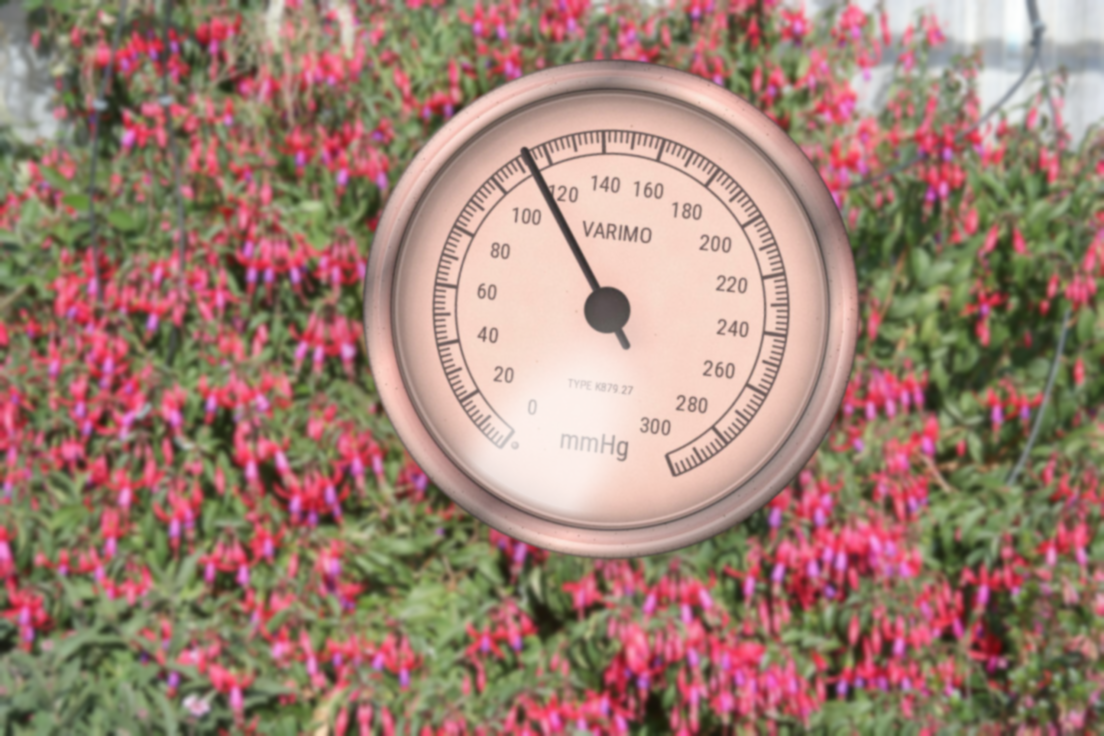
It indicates 114 mmHg
